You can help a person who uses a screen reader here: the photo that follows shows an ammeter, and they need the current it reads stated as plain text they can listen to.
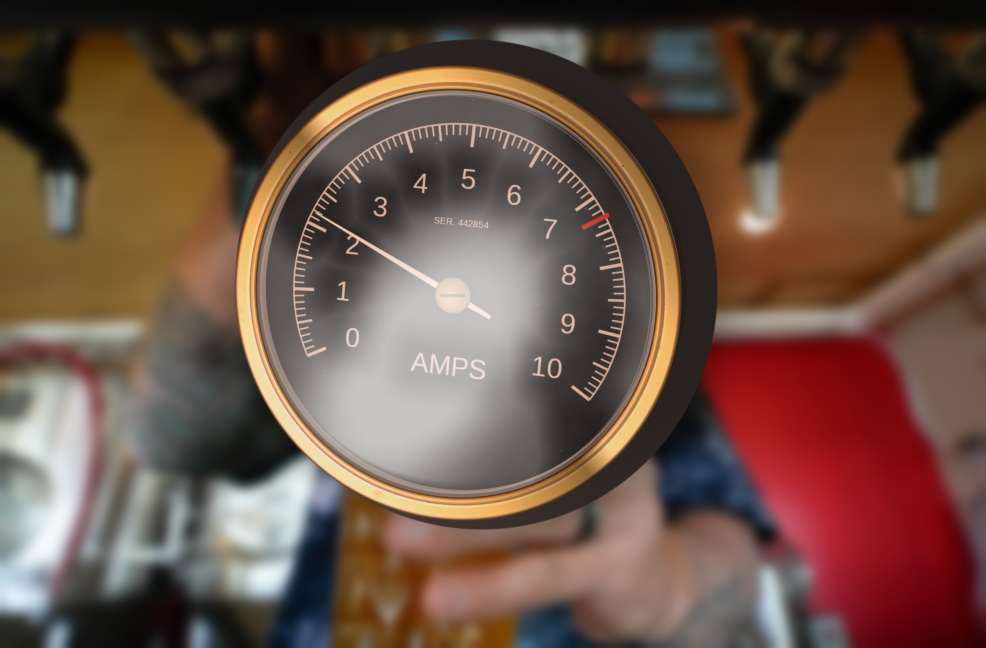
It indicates 2.2 A
